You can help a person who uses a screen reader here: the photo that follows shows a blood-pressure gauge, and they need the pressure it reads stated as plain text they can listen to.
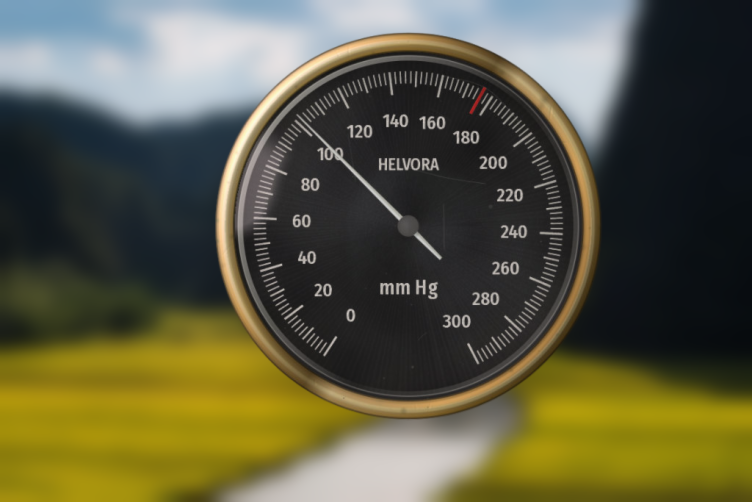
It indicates 102 mmHg
